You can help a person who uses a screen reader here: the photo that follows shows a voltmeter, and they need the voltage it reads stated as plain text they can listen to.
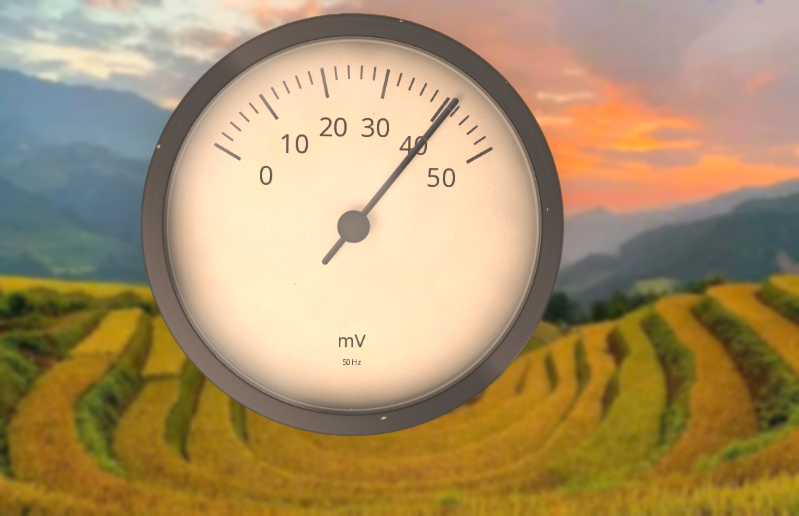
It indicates 41 mV
